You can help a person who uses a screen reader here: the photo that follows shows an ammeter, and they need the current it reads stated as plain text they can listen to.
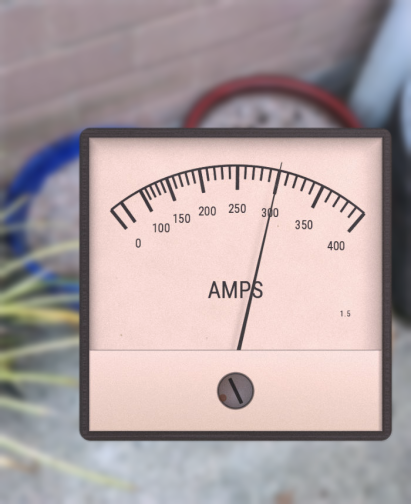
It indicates 300 A
